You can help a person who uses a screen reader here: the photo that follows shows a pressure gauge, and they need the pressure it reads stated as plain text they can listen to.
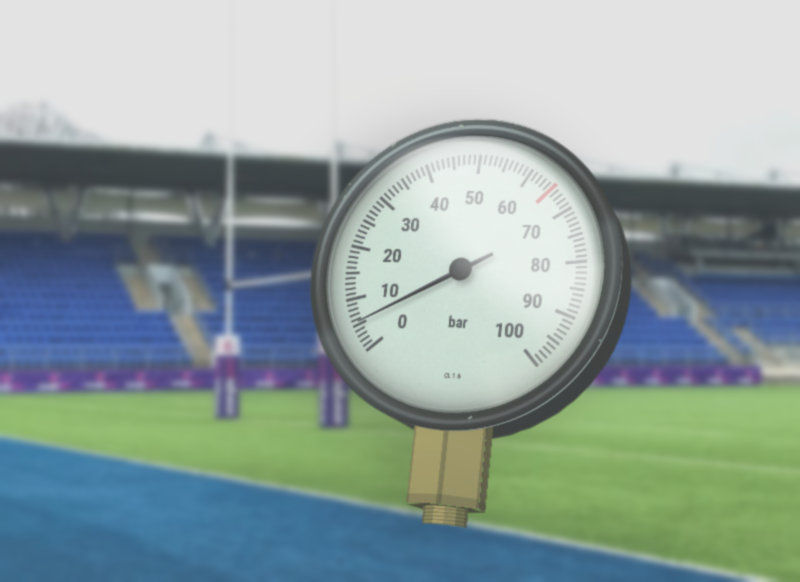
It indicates 5 bar
